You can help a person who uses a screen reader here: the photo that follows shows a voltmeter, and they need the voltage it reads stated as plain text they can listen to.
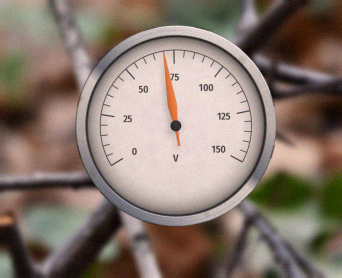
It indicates 70 V
